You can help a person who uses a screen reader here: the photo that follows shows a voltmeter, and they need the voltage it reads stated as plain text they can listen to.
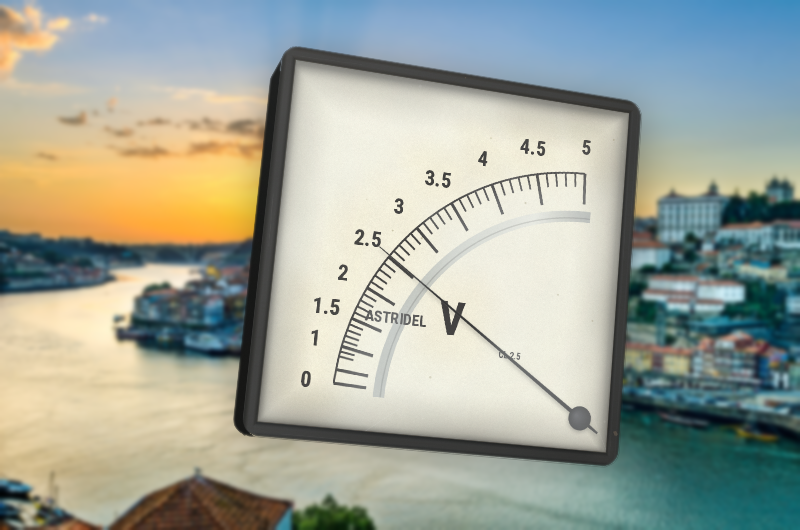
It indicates 2.5 V
